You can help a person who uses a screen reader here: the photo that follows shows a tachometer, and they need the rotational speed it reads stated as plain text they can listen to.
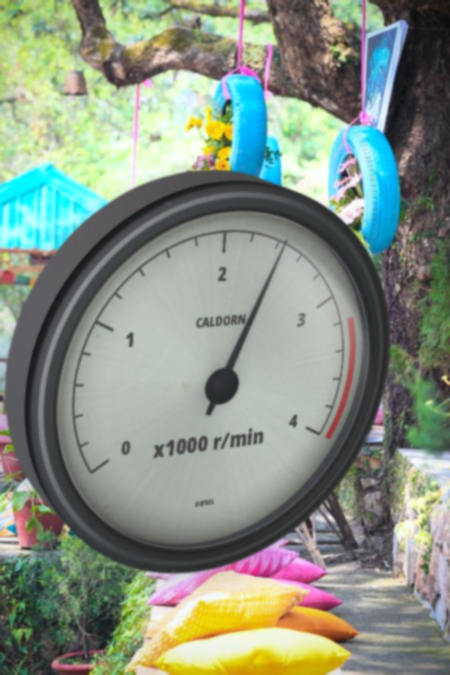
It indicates 2400 rpm
